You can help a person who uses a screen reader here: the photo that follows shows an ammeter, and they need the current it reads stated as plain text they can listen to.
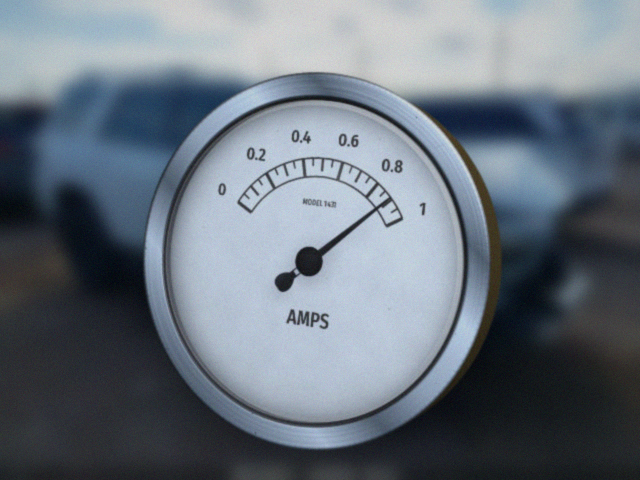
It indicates 0.9 A
